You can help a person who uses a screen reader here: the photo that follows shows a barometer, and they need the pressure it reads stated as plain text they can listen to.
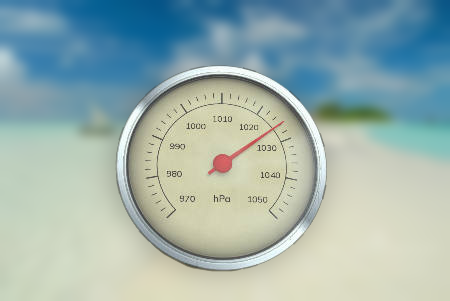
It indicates 1026 hPa
